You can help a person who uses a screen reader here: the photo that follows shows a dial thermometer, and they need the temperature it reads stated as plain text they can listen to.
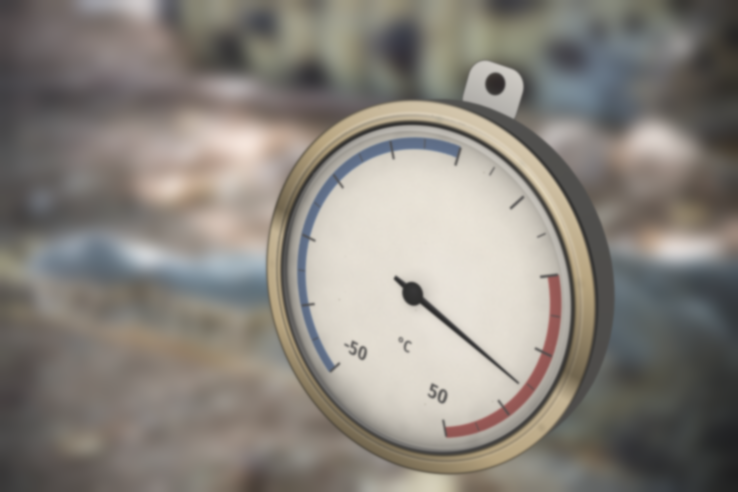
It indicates 35 °C
